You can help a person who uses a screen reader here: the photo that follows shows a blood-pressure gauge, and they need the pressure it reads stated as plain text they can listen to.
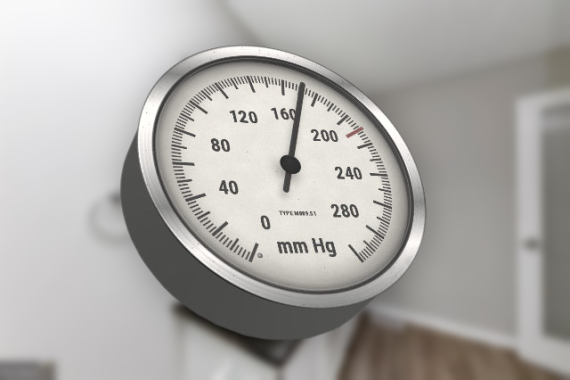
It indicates 170 mmHg
